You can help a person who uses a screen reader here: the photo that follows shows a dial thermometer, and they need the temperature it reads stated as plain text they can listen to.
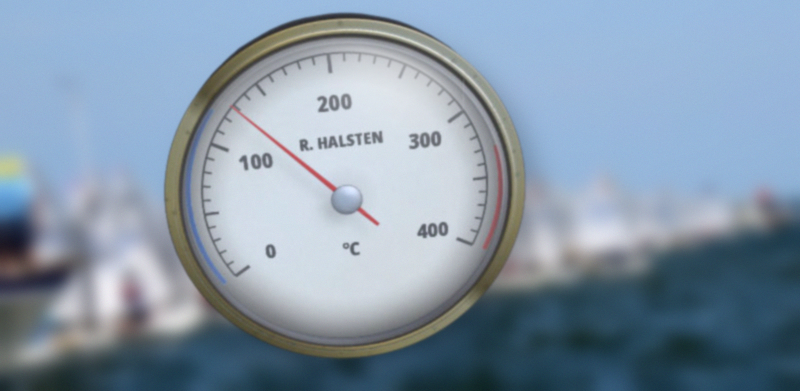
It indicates 130 °C
